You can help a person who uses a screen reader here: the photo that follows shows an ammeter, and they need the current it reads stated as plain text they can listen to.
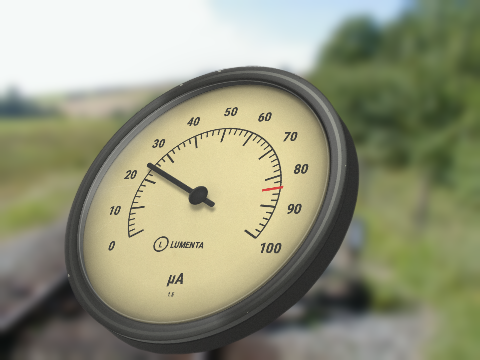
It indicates 24 µA
